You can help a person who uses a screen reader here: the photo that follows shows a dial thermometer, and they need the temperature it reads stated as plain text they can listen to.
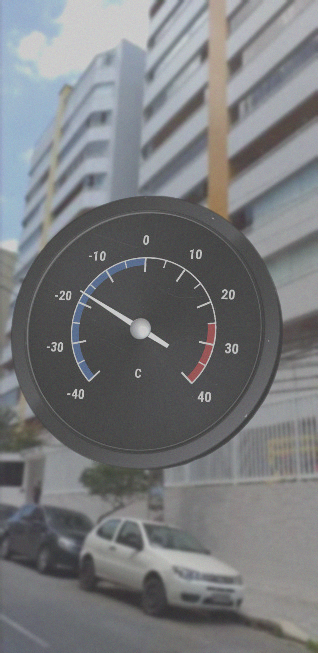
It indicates -17.5 °C
